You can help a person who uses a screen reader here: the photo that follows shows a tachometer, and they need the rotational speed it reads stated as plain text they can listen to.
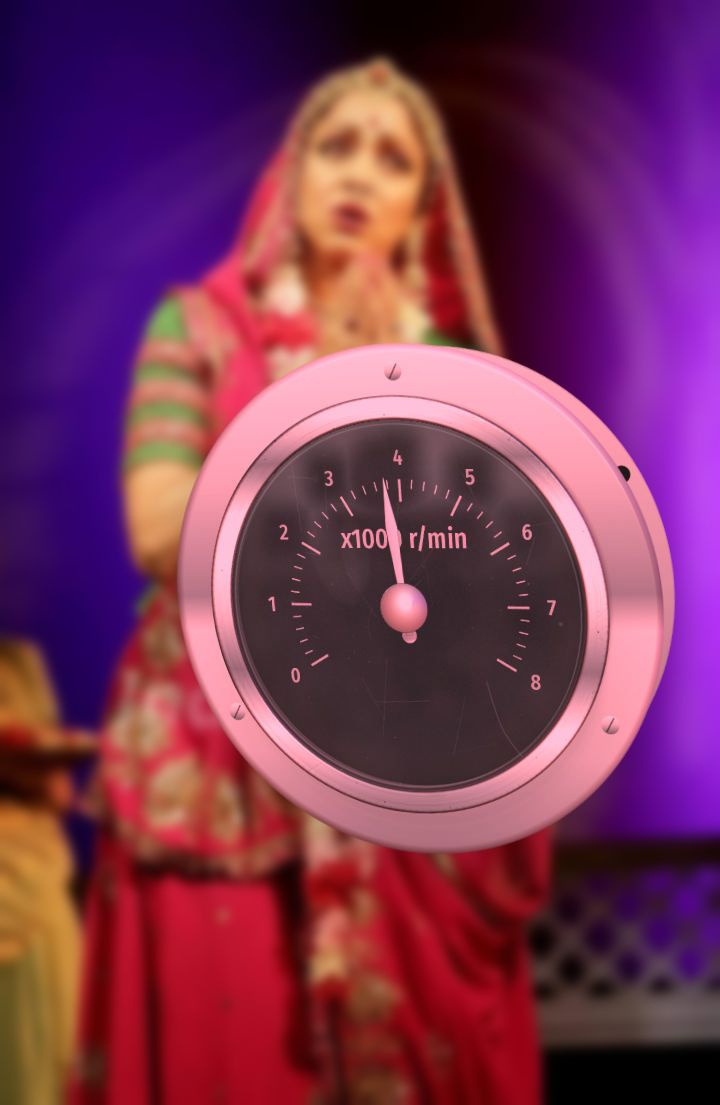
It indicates 3800 rpm
